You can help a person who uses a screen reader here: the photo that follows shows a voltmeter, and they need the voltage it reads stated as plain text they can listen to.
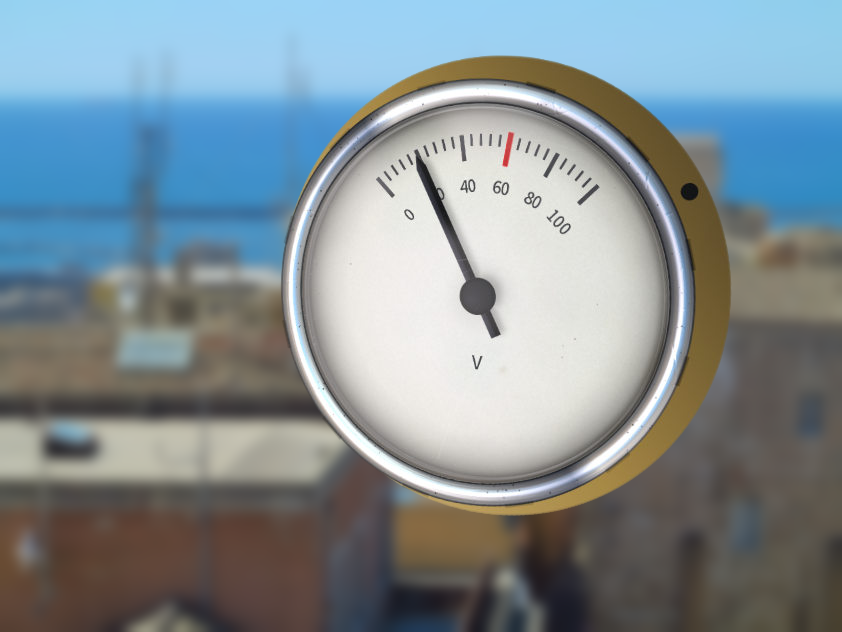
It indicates 20 V
